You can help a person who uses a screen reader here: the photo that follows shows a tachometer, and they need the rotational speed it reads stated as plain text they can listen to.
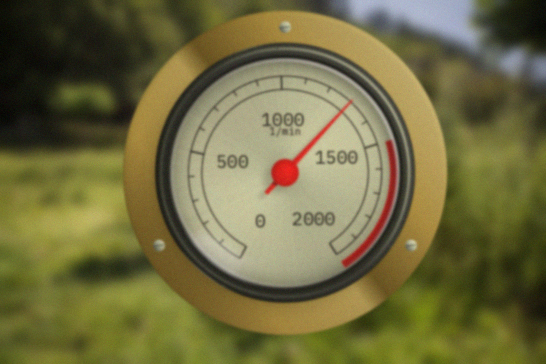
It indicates 1300 rpm
